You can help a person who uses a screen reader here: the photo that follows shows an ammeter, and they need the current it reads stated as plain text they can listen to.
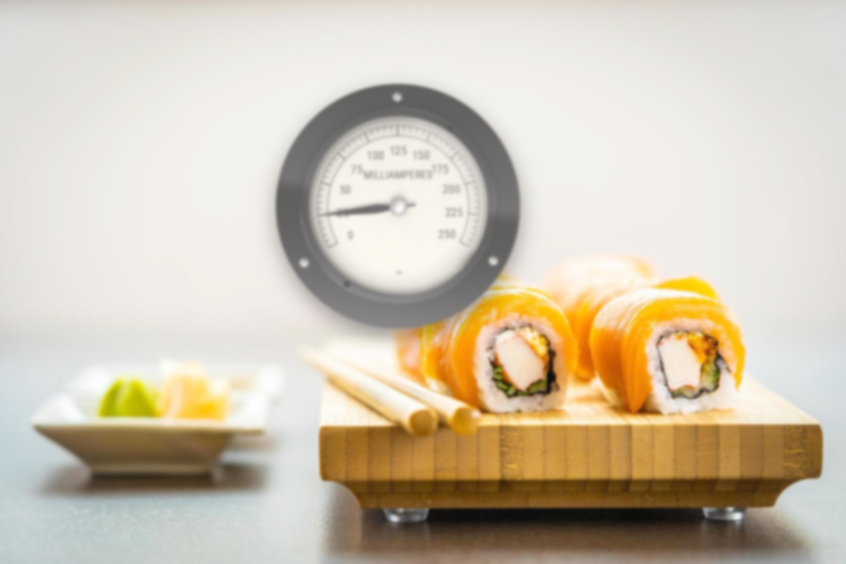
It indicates 25 mA
